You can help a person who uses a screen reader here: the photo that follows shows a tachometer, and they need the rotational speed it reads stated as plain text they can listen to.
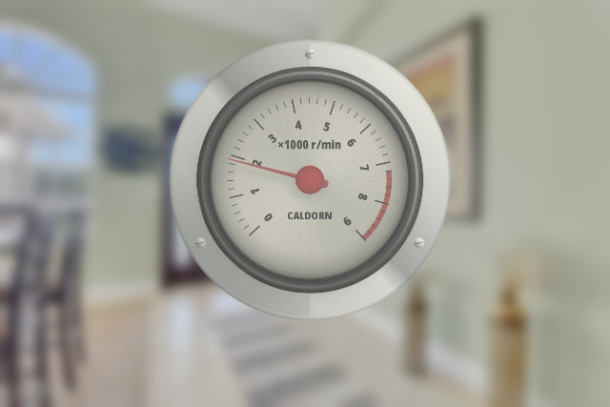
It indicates 1900 rpm
